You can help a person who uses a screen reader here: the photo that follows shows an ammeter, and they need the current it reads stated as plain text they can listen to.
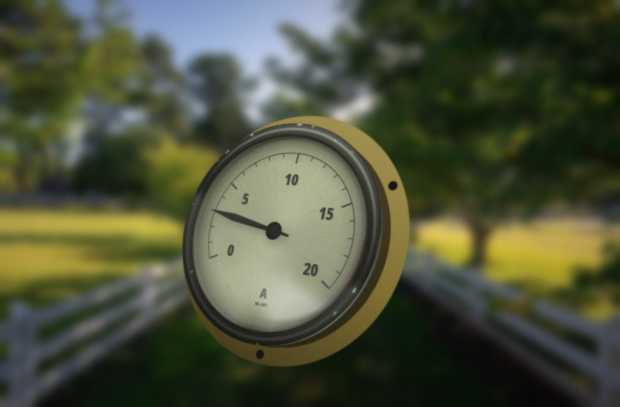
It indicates 3 A
